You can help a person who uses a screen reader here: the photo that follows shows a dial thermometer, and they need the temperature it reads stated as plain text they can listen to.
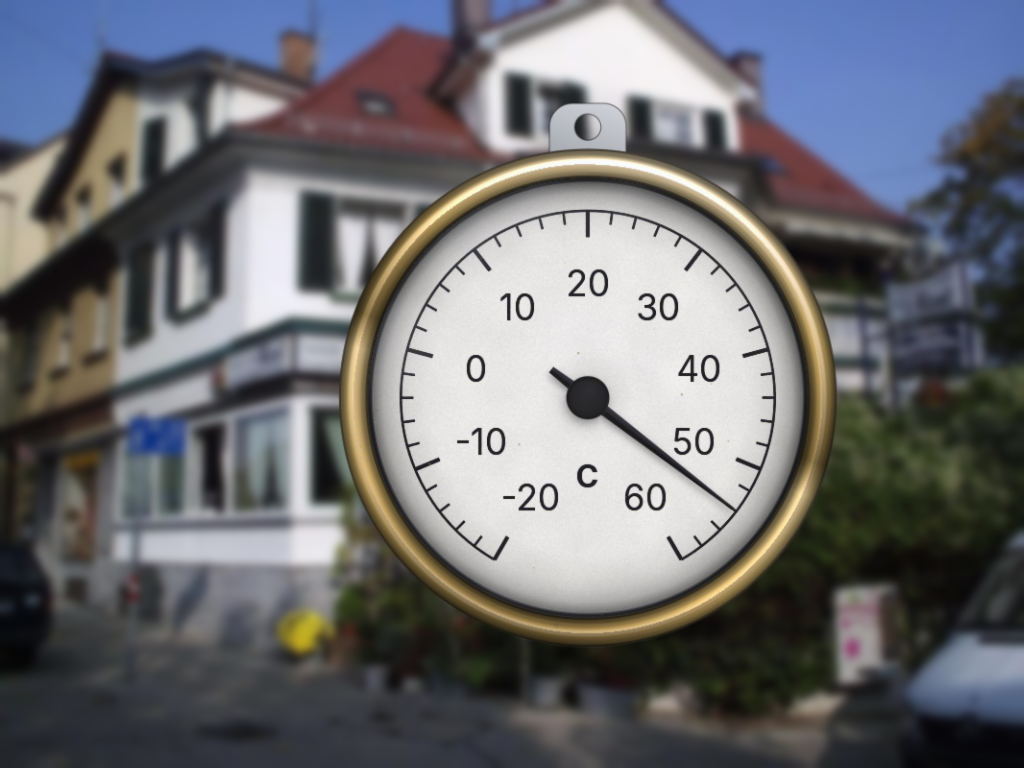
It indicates 54 °C
